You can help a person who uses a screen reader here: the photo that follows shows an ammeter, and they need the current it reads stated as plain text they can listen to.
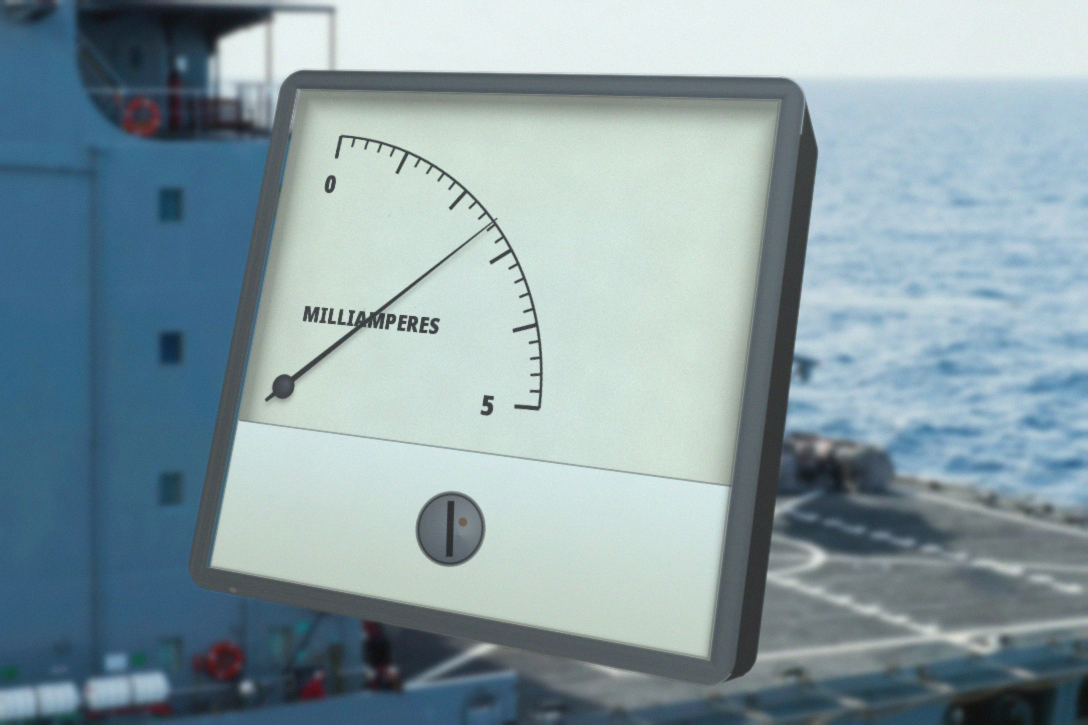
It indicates 2.6 mA
